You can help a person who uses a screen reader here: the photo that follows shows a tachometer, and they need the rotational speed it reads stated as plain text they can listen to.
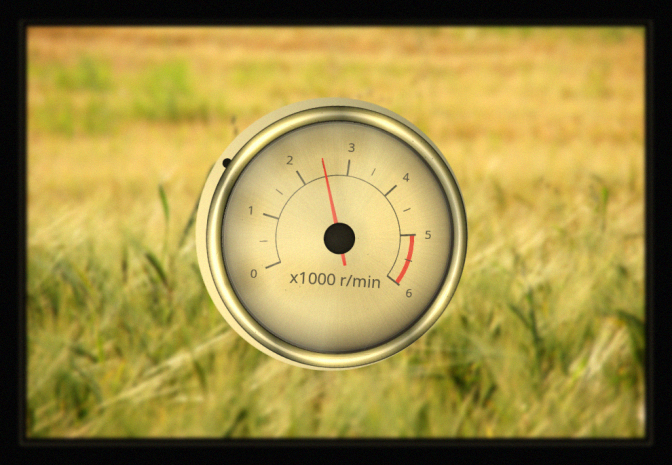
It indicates 2500 rpm
